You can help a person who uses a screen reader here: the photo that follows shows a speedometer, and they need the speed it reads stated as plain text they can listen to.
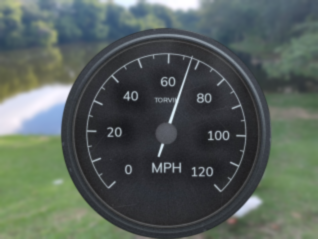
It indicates 67.5 mph
